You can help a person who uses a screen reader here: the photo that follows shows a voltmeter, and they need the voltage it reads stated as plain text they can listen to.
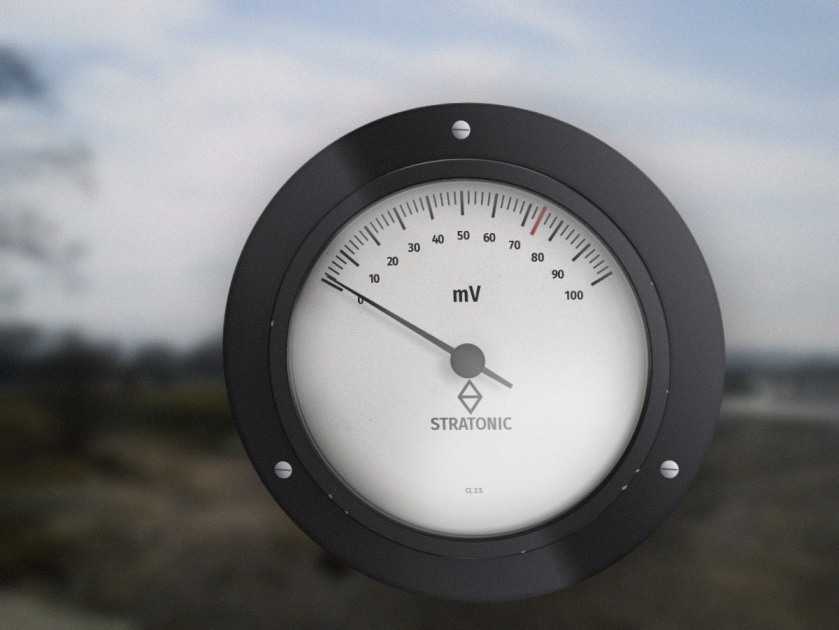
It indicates 2 mV
